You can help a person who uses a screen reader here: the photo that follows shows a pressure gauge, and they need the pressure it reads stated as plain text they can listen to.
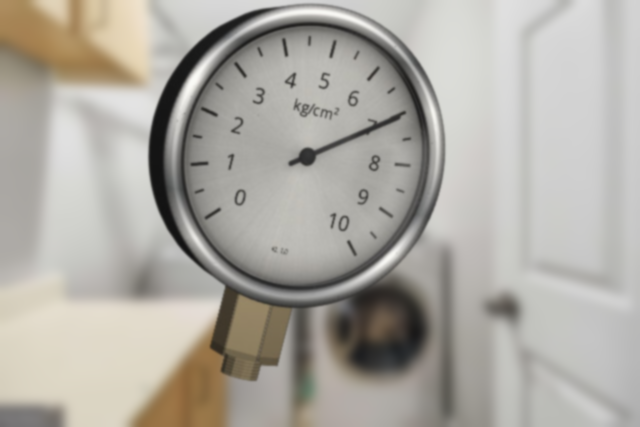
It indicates 7 kg/cm²
